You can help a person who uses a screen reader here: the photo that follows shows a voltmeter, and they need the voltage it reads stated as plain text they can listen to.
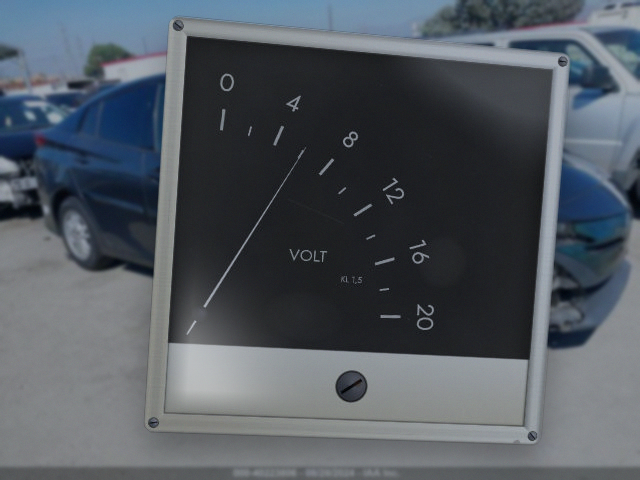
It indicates 6 V
